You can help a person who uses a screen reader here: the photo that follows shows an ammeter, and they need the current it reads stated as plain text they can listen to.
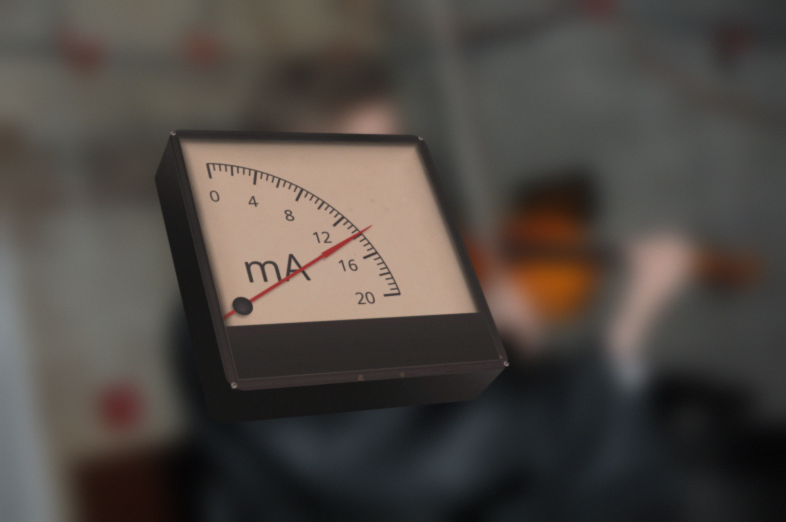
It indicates 14 mA
